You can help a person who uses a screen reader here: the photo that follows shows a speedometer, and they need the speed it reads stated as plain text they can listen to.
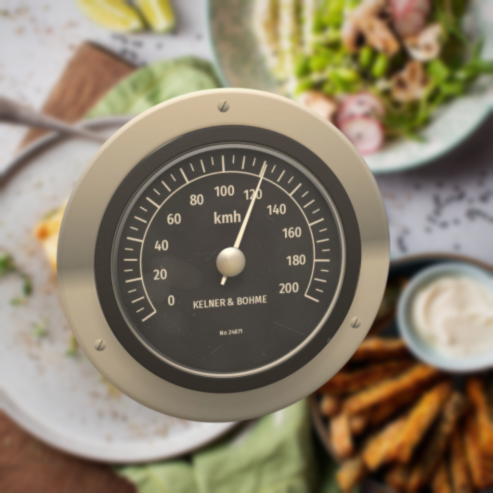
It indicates 120 km/h
